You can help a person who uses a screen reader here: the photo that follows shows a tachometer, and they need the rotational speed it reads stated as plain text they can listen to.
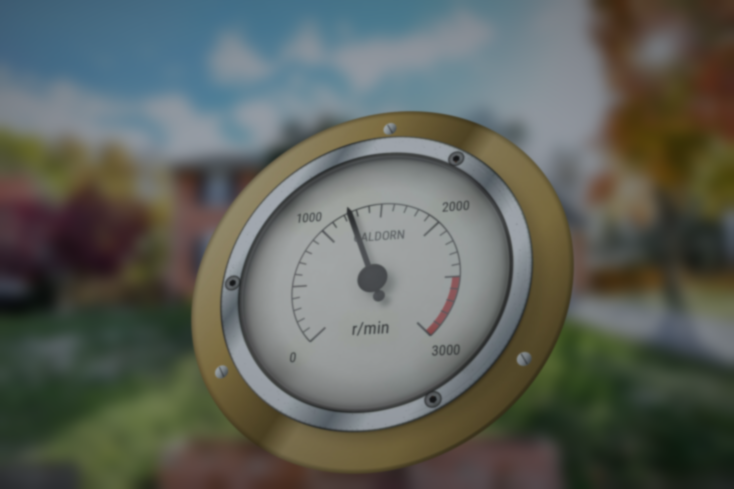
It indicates 1250 rpm
